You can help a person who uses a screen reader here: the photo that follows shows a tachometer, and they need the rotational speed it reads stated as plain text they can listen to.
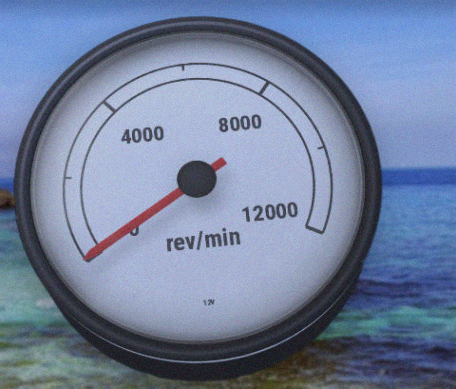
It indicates 0 rpm
